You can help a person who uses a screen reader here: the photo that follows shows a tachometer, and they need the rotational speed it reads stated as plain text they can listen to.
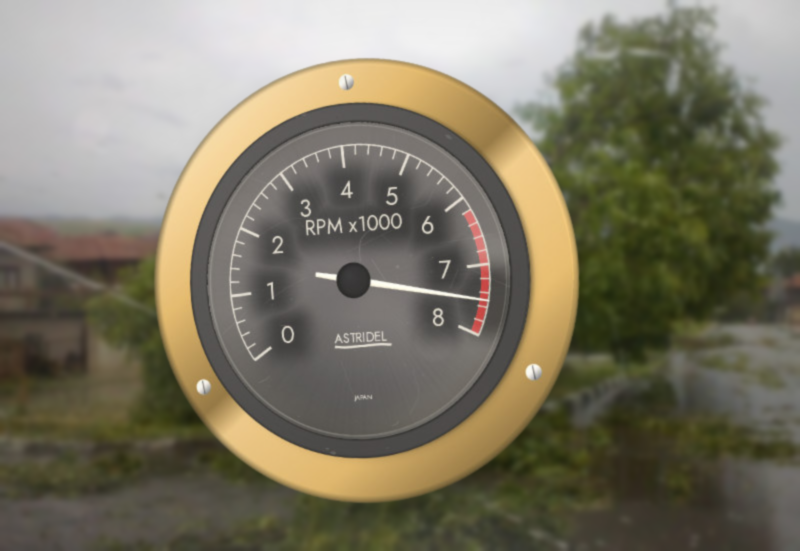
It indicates 7500 rpm
